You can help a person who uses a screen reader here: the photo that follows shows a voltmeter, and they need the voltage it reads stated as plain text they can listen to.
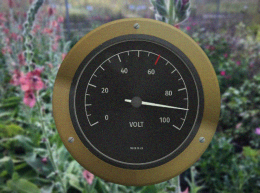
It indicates 90 V
